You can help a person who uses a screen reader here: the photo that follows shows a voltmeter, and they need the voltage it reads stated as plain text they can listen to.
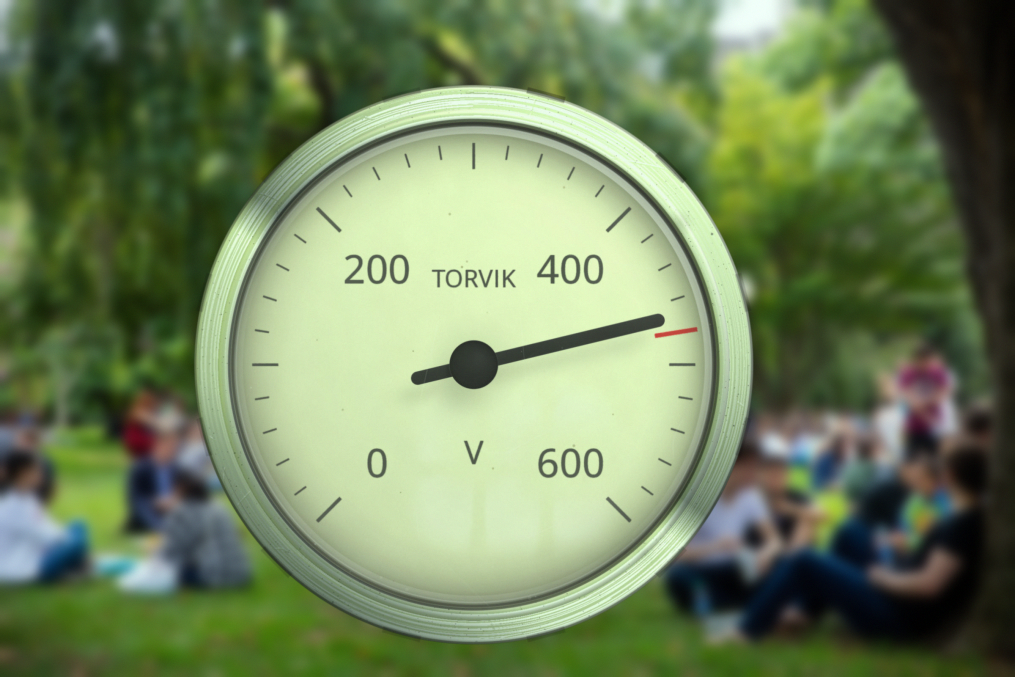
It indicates 470 V
